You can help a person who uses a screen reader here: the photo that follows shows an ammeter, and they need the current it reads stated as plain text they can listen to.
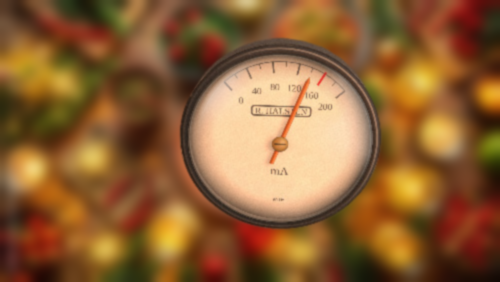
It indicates 140 mA
